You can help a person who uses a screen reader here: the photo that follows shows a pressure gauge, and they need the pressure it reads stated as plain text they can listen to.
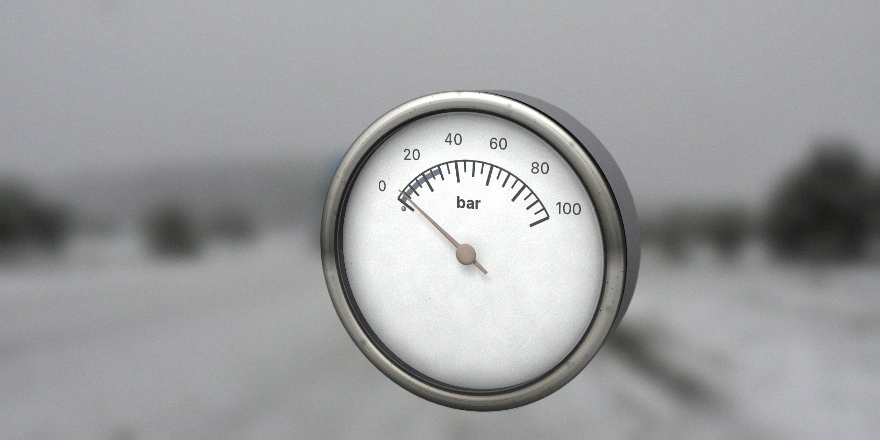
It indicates 5 bar
